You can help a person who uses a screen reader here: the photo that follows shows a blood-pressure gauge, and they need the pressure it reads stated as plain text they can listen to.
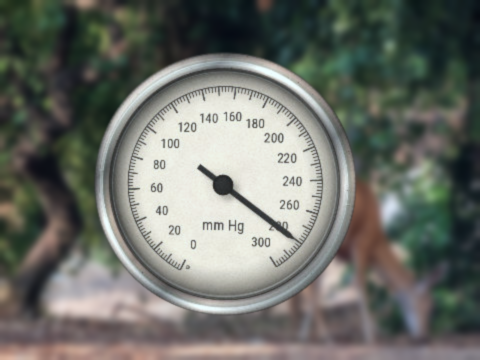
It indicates 280 mmHg
